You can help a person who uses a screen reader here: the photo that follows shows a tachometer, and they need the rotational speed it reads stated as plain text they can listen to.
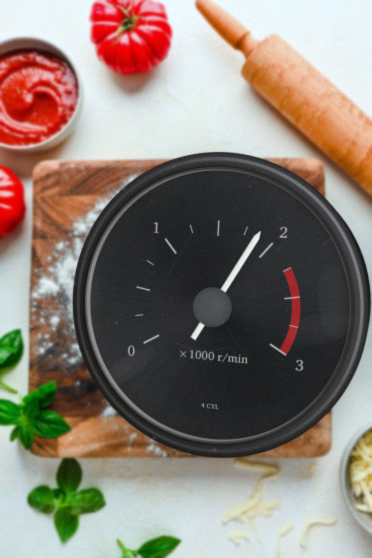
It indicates 1875 rpm
